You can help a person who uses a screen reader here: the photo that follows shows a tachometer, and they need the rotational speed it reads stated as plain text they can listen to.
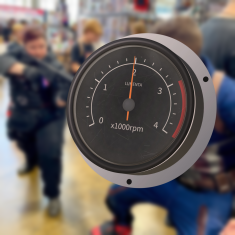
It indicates 2000 rpm
